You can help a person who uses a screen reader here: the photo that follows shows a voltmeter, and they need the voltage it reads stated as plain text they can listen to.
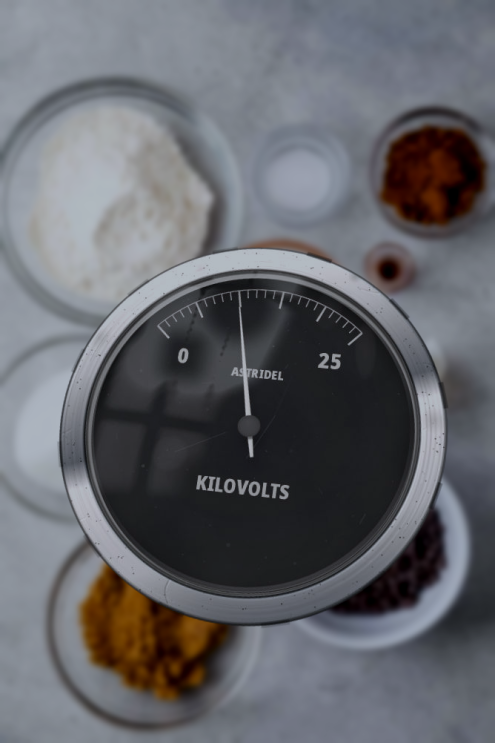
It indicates 10 kV
